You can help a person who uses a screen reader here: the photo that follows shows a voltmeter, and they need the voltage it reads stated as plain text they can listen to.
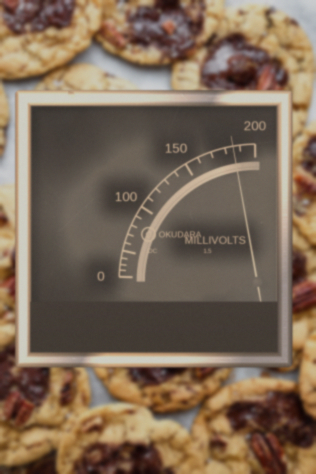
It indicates 185 mV
